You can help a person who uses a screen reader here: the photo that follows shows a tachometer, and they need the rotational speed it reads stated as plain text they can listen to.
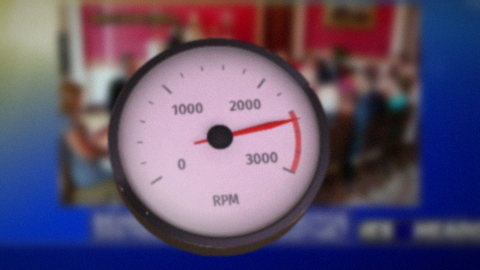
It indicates 2500 rpm
